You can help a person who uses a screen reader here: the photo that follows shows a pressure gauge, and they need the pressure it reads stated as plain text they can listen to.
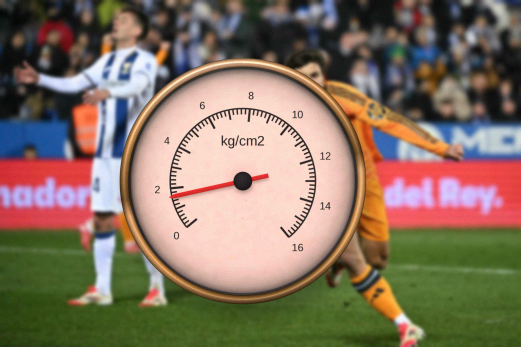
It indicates 1.6 kg/cm²
